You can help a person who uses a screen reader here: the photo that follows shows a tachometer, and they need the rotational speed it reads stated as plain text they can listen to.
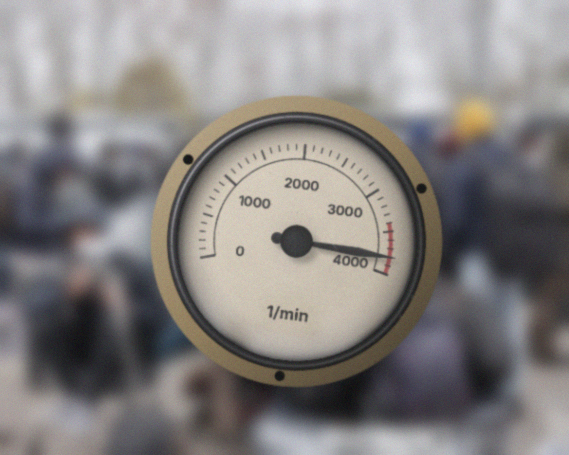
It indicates 3800 rpm
